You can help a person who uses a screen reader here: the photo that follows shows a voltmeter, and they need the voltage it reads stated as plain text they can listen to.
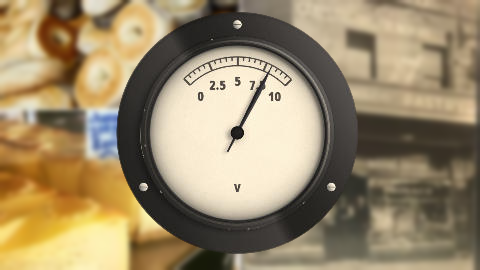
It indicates 8 V
